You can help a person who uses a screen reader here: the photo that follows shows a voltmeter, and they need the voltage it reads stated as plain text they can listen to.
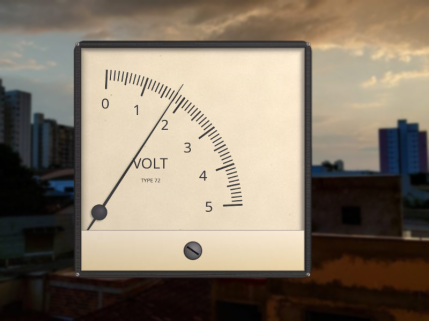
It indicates 1.8 V
